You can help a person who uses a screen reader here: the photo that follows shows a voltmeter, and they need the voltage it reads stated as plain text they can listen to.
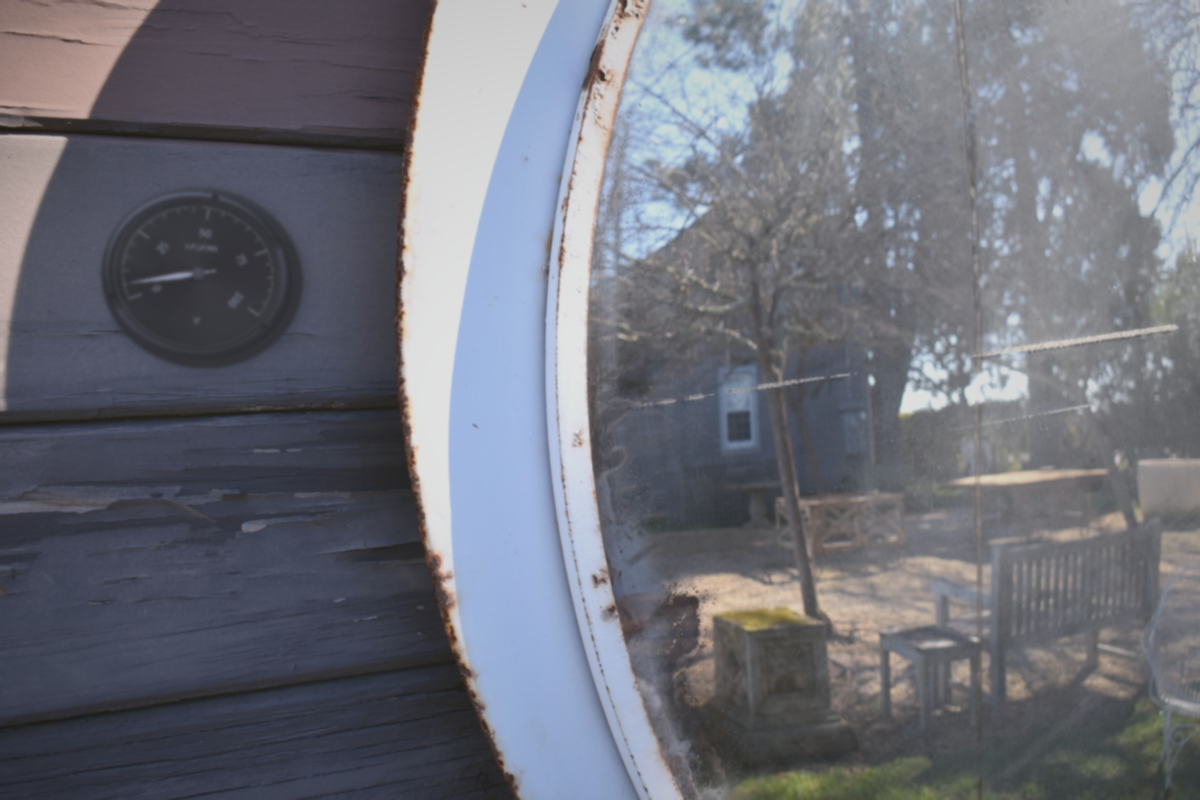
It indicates 5 V
